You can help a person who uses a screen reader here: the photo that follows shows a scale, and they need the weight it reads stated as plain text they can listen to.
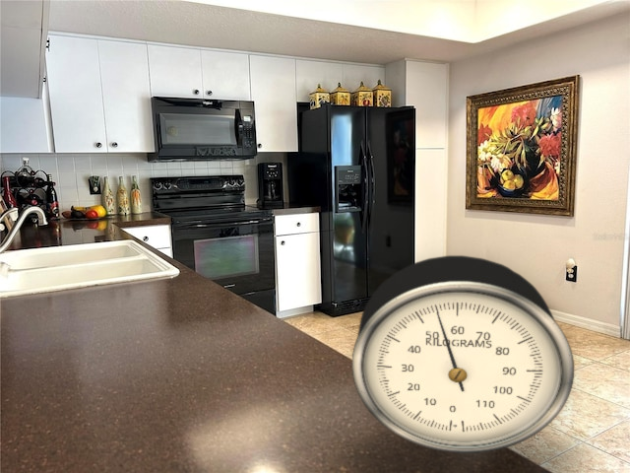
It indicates 55 kg
